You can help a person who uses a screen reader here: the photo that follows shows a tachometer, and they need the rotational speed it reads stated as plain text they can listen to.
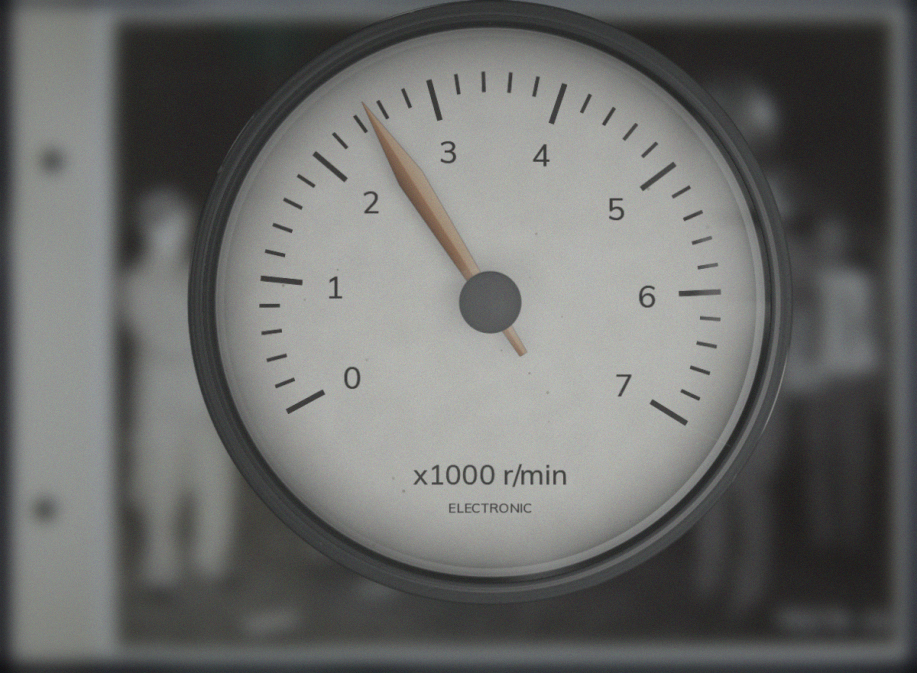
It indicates 2500 rpm
